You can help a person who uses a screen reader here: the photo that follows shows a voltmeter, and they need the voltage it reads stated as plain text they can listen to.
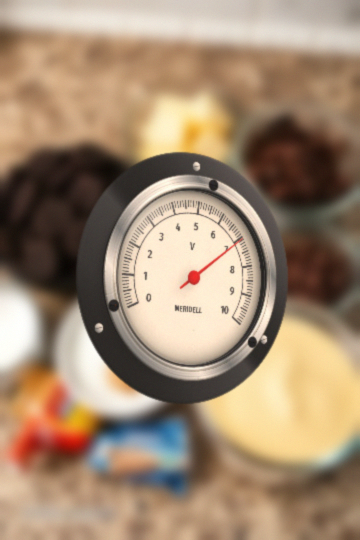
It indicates 7 V
